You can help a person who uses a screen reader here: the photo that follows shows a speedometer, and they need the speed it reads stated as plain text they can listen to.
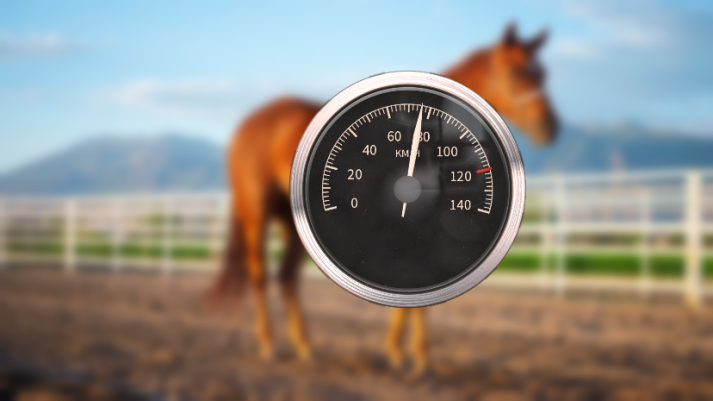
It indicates 76 km/h
